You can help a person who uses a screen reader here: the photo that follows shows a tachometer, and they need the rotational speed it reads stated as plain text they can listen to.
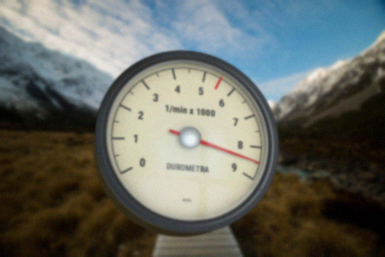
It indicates 8500 rpm
